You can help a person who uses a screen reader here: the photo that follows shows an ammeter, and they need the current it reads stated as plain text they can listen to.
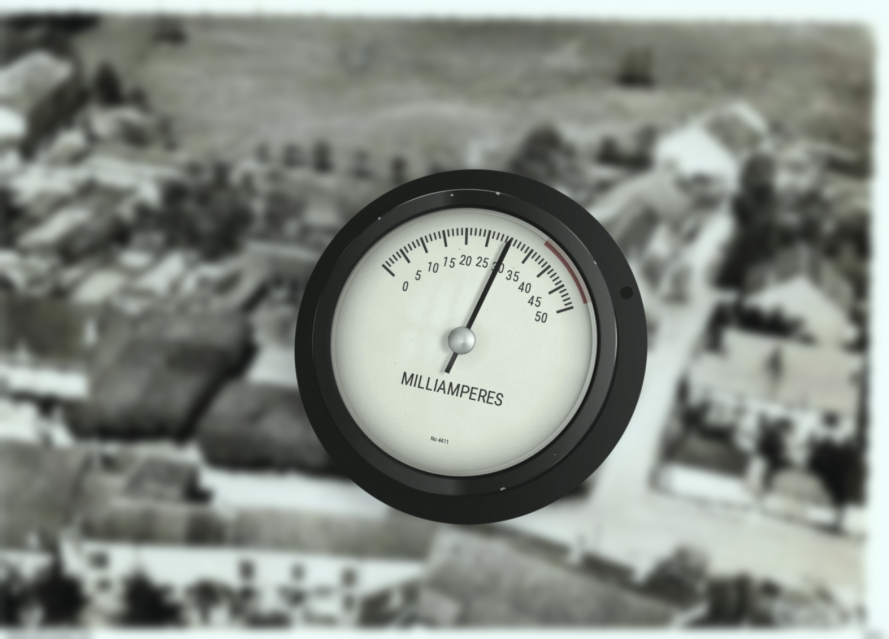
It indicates 30 mA
